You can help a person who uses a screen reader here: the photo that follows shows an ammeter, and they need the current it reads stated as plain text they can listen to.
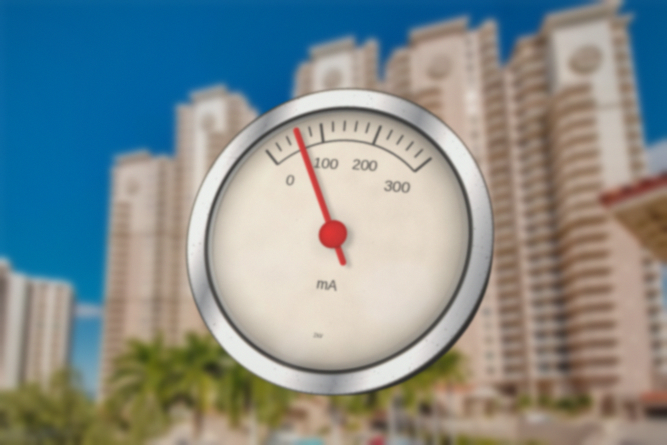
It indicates 60 mA
